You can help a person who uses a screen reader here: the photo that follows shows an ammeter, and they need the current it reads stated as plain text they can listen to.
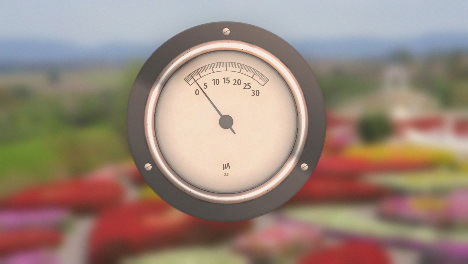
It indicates 2.5 µA
